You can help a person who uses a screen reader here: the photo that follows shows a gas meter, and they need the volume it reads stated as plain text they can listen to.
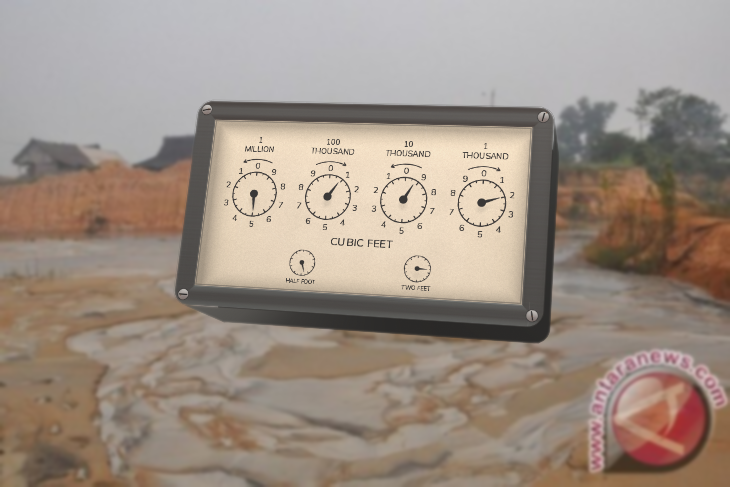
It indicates 509200 ft³
